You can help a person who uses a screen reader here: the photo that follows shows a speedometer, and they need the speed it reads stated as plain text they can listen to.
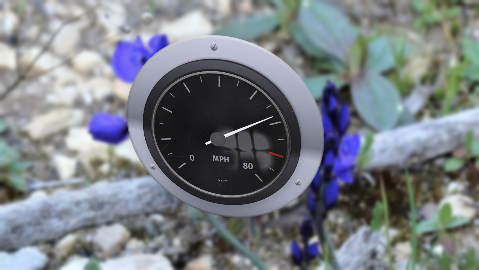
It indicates 57.5 mph
